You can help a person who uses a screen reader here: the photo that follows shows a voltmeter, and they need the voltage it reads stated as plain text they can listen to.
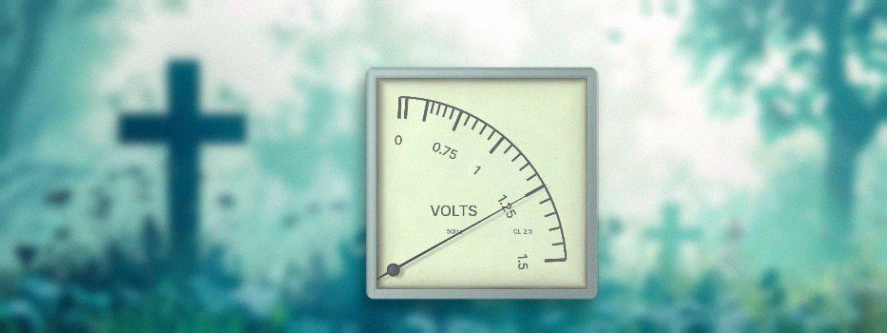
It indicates 1.25 V
